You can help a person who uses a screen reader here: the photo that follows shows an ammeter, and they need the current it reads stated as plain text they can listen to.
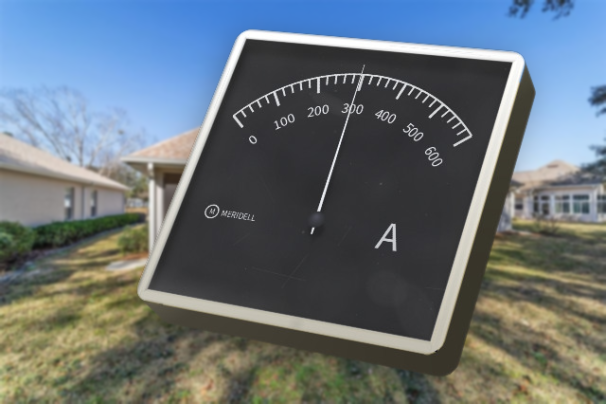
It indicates 300 A
